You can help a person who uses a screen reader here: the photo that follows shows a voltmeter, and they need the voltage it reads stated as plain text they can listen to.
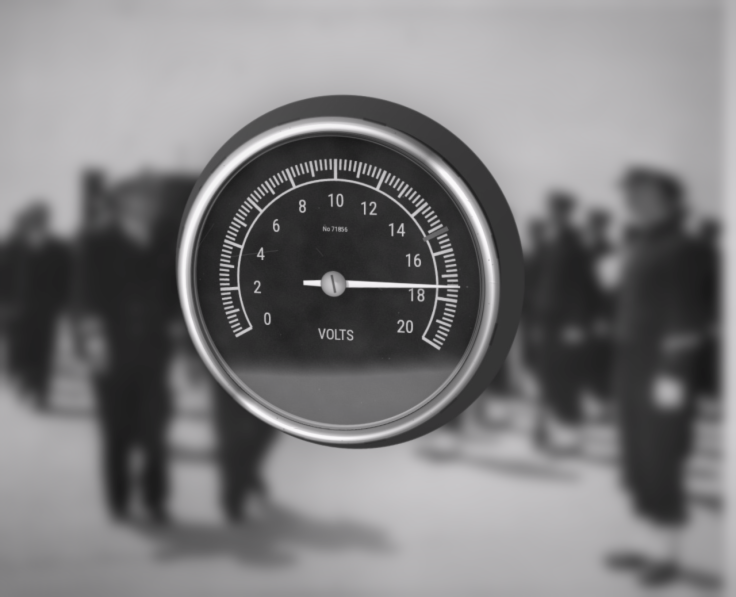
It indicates 17.4 V
